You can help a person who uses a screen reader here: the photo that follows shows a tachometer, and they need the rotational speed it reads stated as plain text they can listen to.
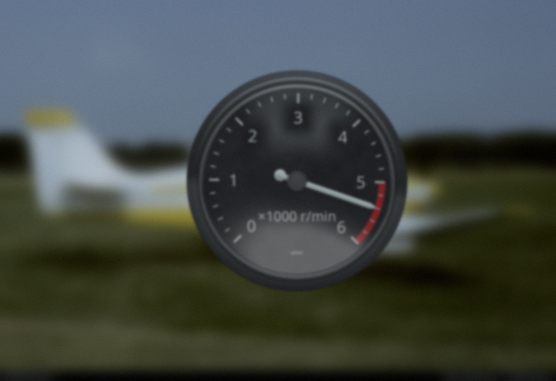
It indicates 5400 rpm
